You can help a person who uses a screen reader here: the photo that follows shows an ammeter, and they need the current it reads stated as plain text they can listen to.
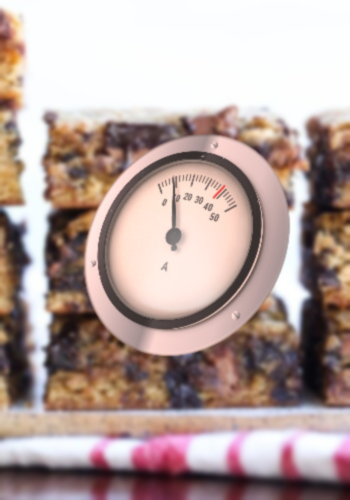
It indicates 10 A
